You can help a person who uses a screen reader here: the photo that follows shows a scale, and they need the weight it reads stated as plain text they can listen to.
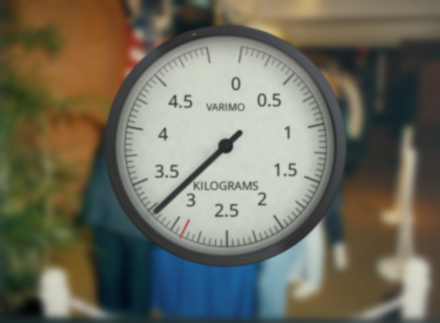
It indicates 3.2 kg
